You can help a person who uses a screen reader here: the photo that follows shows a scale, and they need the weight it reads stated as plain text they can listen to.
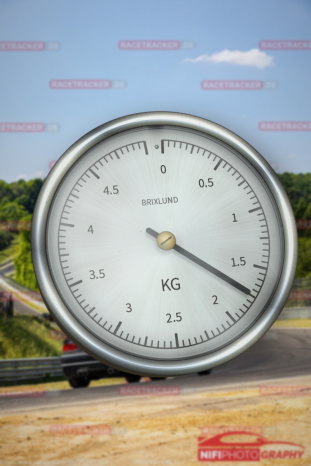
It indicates 1.75 kg
